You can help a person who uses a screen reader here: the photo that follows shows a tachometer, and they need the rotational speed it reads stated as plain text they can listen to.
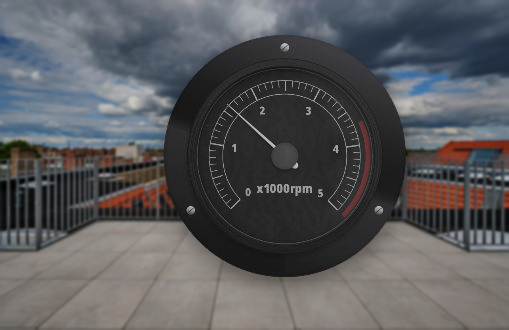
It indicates 1600 rpm
